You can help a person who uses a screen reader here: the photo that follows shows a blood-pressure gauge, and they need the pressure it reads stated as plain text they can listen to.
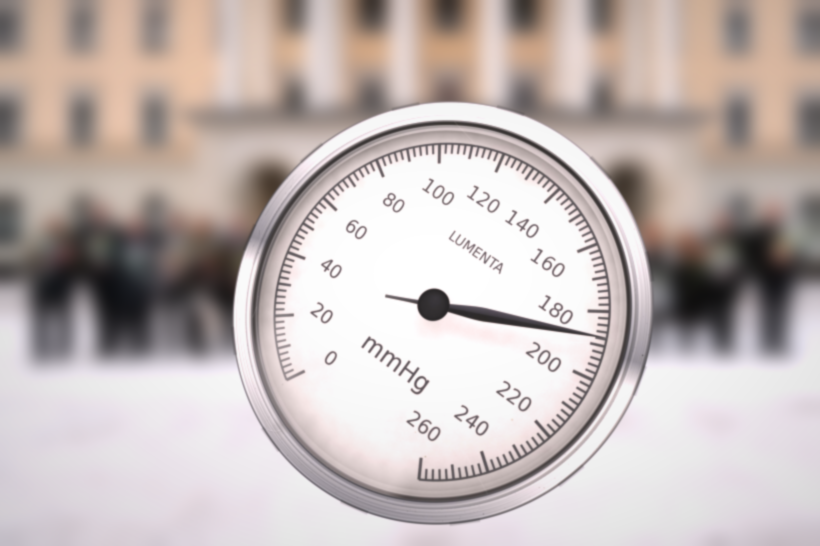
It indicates 188 mmHg
